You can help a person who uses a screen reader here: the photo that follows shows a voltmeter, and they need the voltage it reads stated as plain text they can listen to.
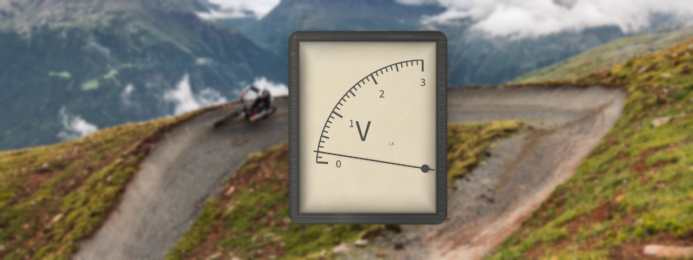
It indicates 0.2 V
